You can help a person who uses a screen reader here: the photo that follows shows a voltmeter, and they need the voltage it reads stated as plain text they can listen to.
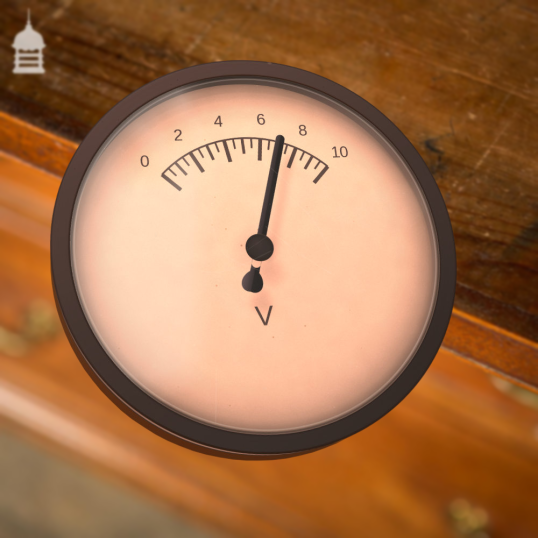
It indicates 7 V
